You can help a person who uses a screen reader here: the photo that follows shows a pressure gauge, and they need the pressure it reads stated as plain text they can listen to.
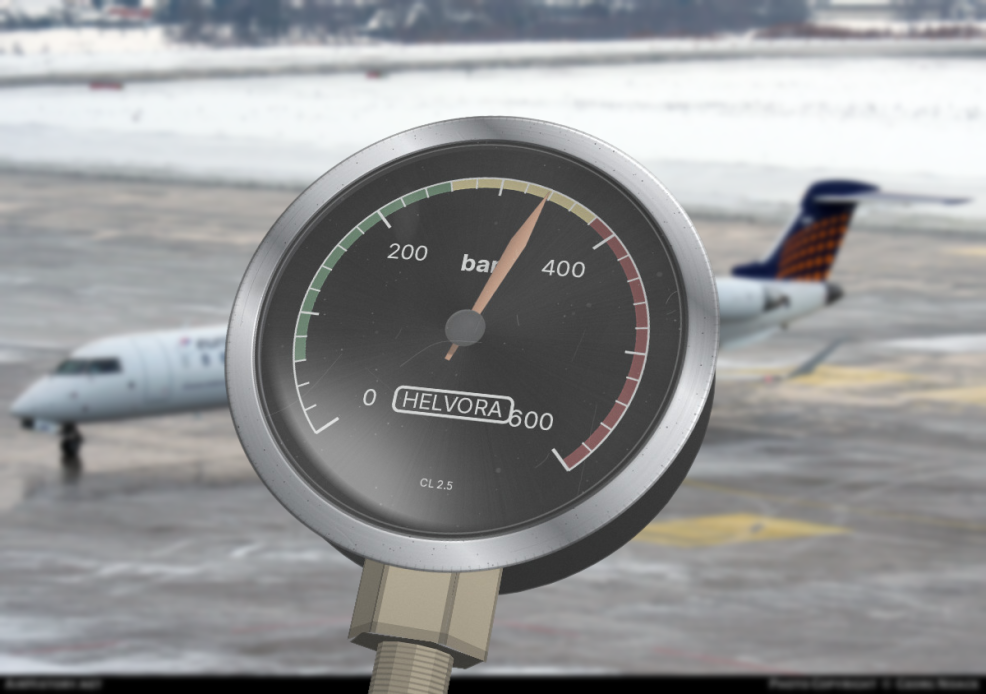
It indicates 340 bar
